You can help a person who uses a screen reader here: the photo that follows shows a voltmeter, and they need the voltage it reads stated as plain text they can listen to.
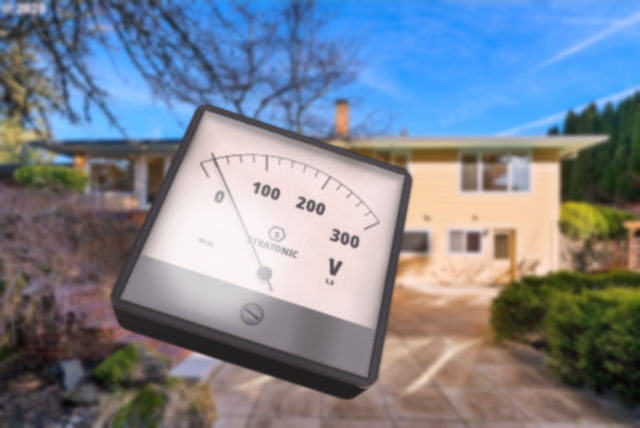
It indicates 20 V
